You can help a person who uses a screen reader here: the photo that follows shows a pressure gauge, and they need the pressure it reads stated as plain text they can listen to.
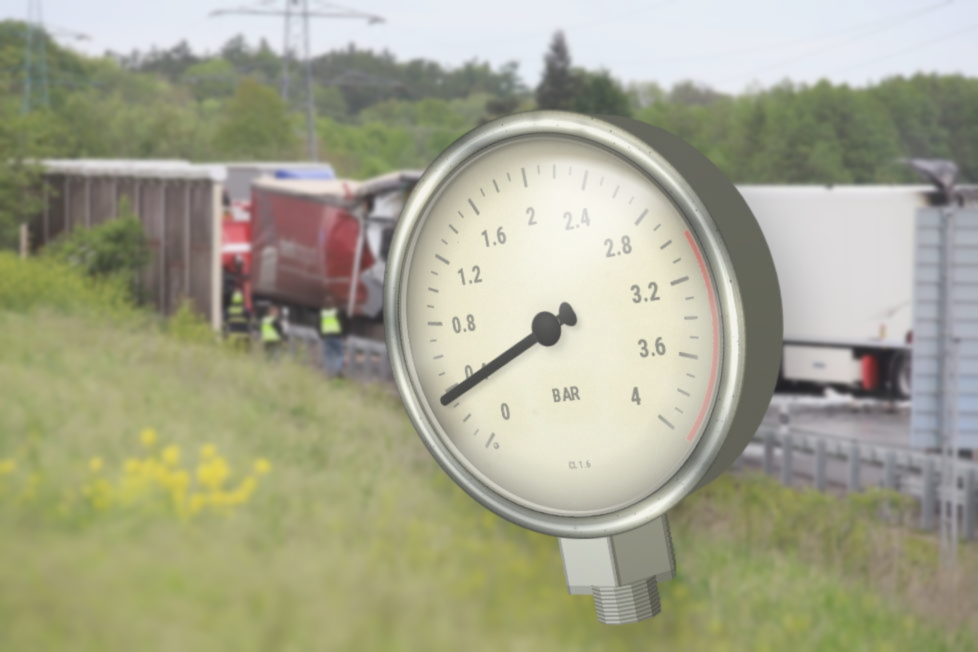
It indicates 0.35 bar
